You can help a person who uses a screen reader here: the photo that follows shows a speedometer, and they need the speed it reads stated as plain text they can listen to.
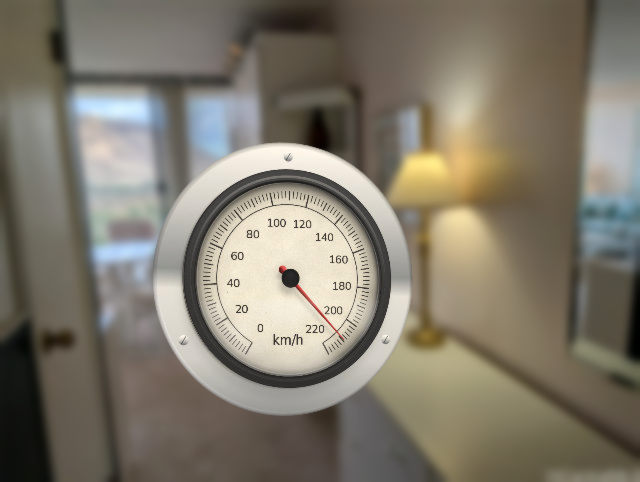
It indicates 210 km/h
